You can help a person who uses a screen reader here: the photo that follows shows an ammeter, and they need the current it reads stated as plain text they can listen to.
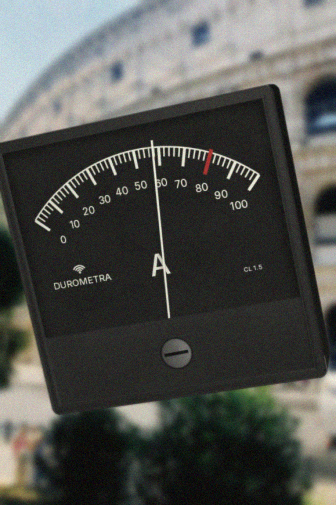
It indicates 58 A
